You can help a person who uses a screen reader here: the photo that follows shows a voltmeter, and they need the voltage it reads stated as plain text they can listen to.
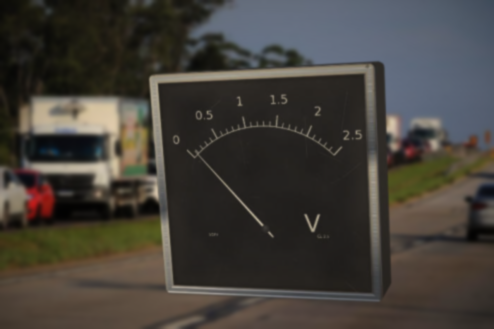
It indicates 0.1 V
